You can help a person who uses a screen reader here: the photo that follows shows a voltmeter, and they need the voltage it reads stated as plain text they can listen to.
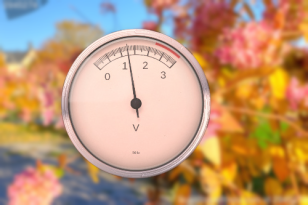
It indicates 1.25 V
